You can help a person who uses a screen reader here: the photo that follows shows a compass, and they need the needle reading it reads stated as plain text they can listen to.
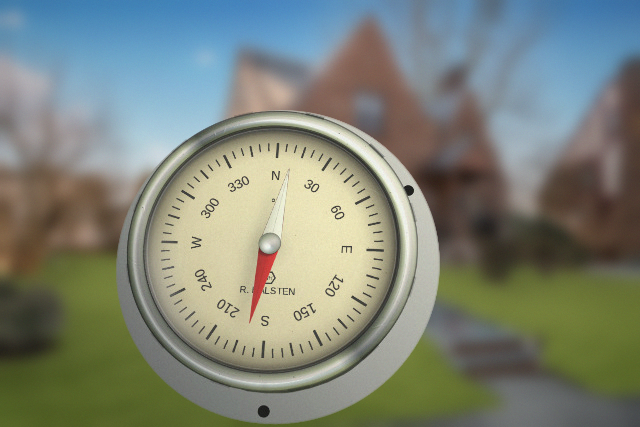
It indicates 190 °
